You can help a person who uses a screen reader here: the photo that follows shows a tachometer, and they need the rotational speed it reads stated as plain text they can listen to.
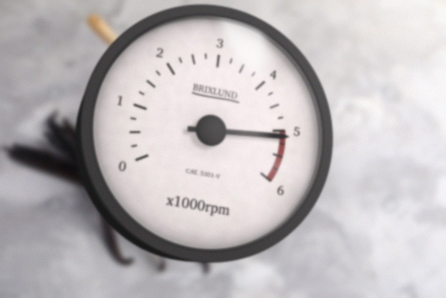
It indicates 5125 rpm
